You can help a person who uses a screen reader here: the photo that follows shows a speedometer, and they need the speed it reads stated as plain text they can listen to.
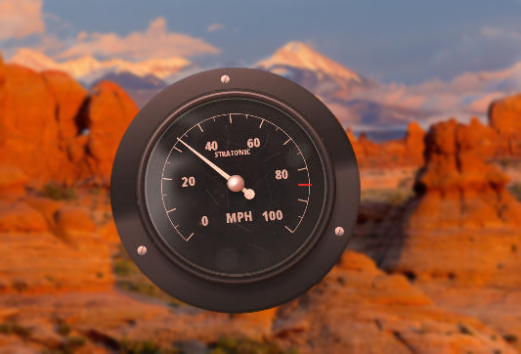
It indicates 32.5 mph
